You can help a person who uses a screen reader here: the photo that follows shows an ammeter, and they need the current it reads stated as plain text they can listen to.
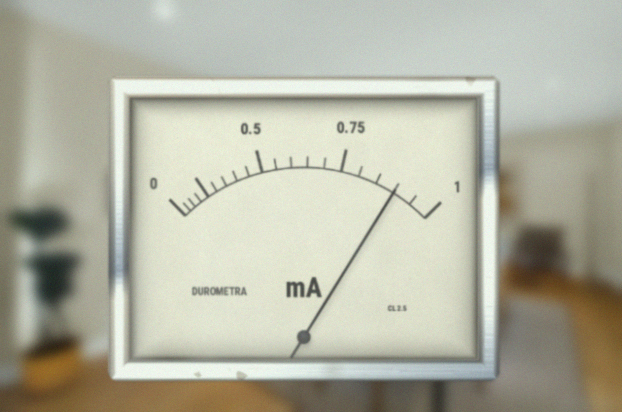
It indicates 0.9 mA
